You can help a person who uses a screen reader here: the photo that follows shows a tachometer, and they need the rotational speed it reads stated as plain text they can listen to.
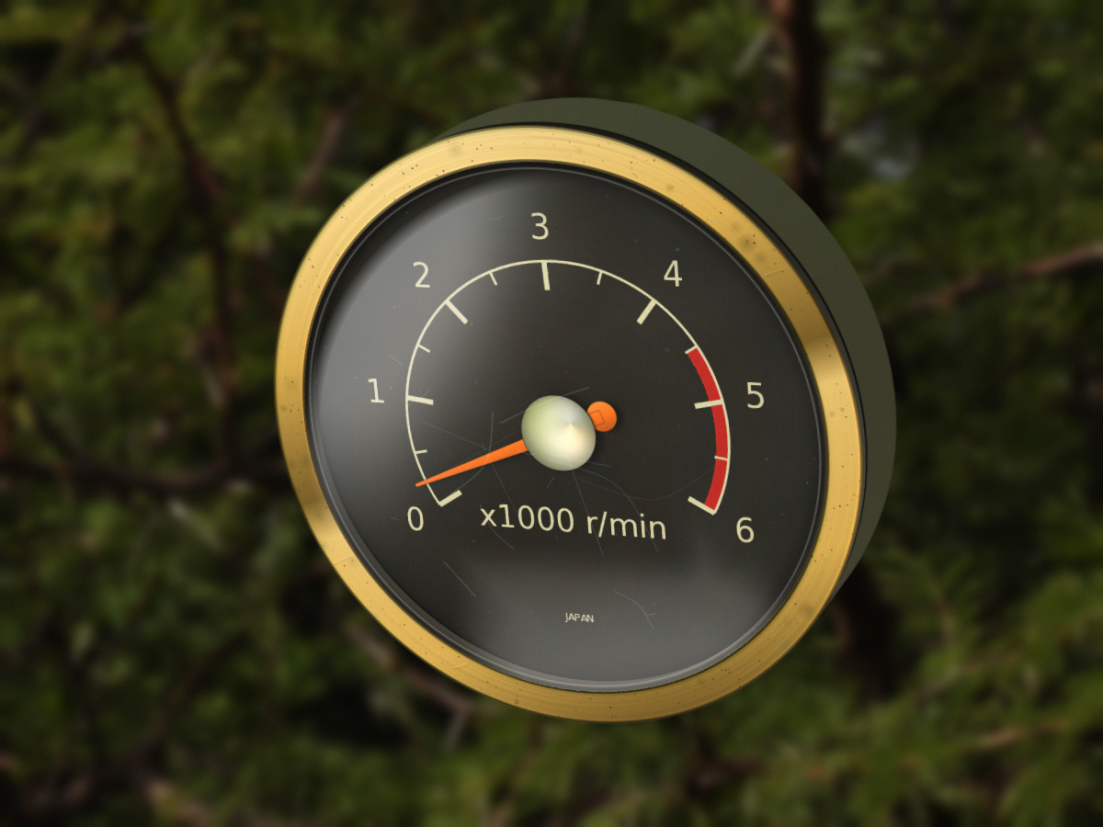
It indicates 250 rpm
